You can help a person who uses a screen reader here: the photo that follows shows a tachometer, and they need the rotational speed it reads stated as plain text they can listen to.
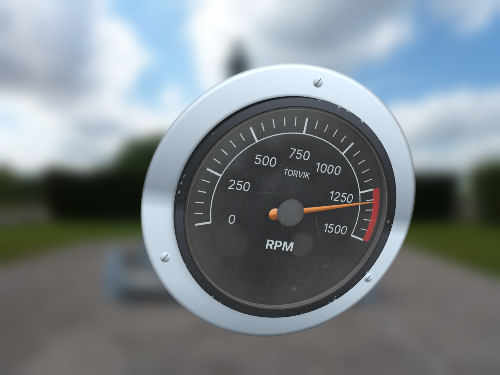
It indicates 1300 rpm
